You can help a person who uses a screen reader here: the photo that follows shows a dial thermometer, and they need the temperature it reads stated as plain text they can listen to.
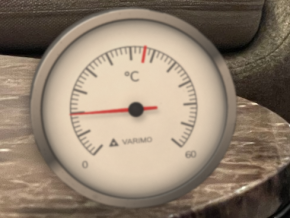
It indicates 10 °C
